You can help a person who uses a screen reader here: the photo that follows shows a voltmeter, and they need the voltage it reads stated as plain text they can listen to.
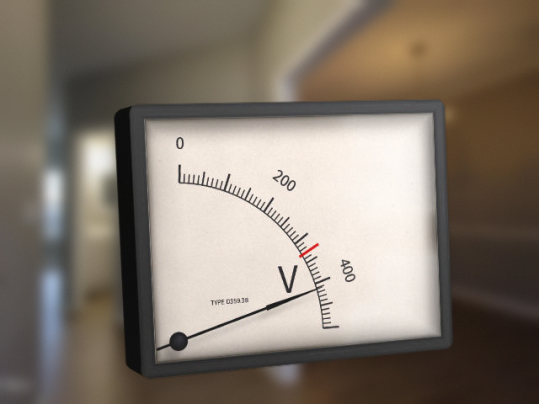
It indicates 410 V
